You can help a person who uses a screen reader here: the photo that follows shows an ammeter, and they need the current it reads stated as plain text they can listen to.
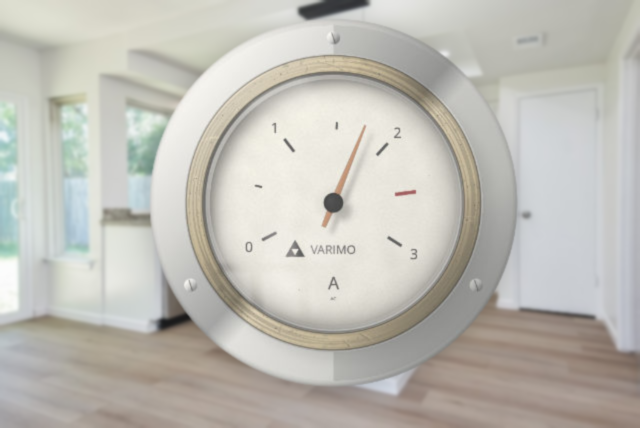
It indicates 1.75 A
